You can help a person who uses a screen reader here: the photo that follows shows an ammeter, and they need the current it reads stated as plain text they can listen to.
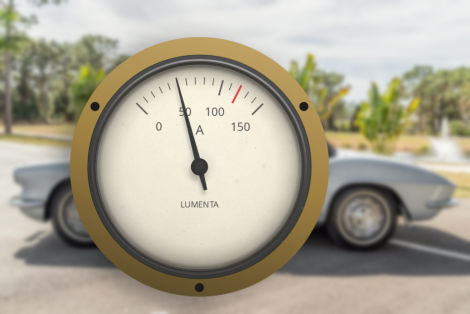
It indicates 50 A
